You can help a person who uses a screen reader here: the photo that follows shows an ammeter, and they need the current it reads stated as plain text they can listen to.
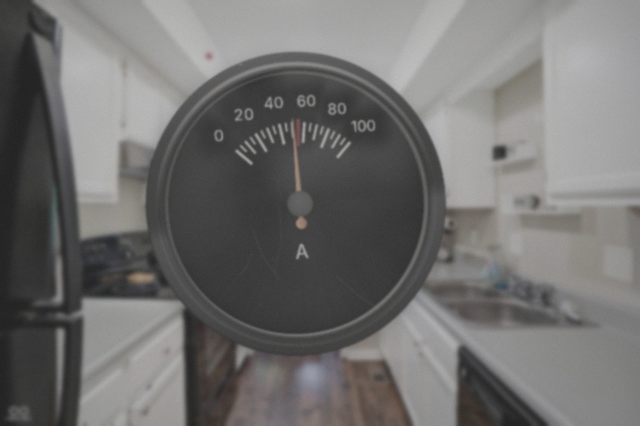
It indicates 50 A
